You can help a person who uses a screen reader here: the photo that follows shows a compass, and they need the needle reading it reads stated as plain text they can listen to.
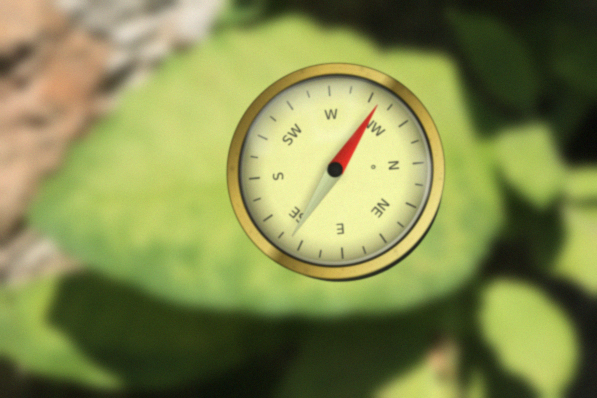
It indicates 307.5 °
